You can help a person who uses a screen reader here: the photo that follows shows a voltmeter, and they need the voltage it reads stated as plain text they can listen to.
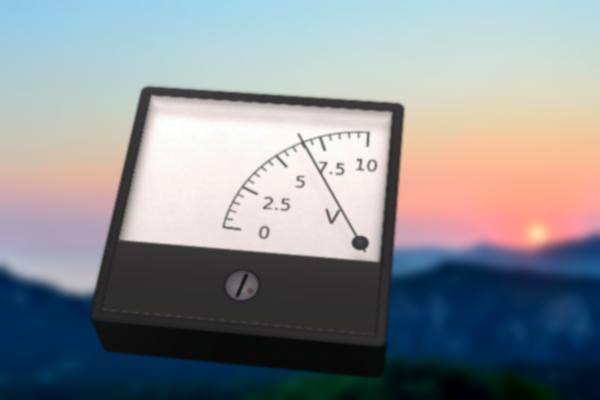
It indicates 6.5 V
